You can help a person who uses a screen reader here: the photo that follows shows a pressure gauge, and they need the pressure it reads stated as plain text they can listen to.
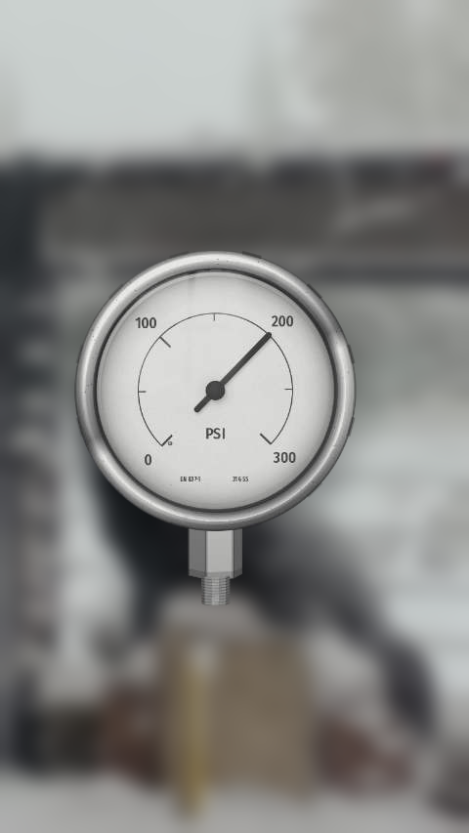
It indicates 200 psi
